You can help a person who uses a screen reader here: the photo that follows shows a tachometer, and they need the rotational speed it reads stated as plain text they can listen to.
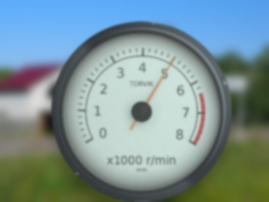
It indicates 5000 rpm
